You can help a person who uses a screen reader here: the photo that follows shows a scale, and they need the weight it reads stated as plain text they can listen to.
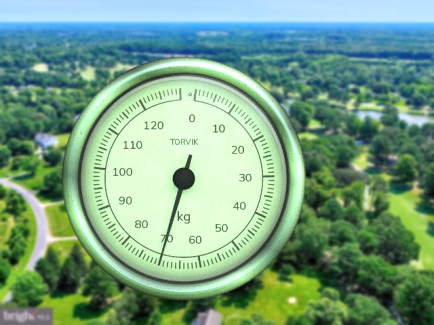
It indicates 70 kg
